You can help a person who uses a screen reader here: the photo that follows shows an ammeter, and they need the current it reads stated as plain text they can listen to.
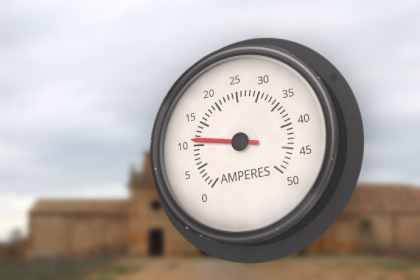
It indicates 11 A
